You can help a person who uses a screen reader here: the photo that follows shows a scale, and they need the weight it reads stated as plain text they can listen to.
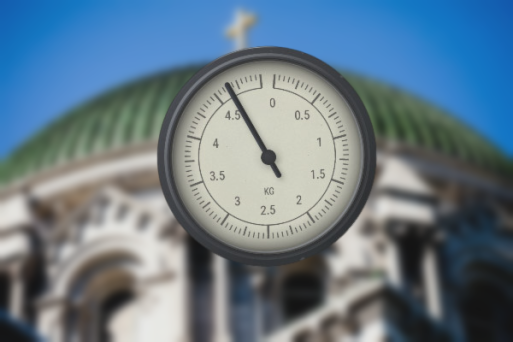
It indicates 4.65 kg
